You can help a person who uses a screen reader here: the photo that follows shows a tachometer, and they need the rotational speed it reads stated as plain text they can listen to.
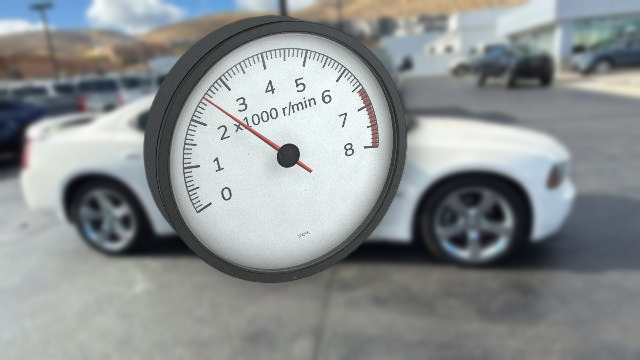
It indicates 2500 rpm
